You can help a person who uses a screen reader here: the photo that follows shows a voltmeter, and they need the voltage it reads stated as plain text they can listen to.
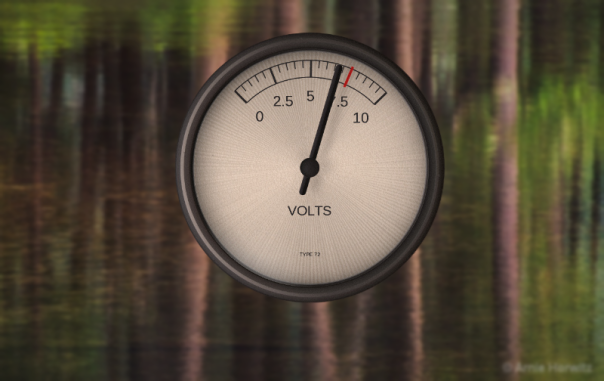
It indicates 6.75 V
